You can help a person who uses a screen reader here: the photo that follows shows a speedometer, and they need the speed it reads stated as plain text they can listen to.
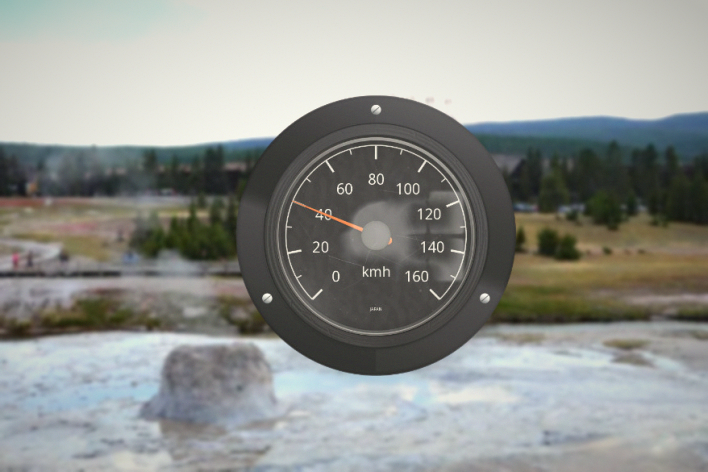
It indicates 40 km/h
